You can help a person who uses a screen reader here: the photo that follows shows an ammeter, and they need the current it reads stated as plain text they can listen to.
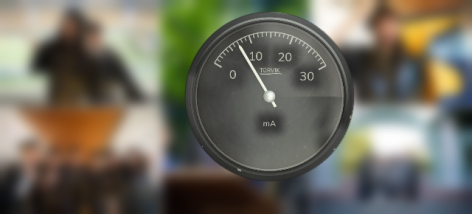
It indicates 7 mA
